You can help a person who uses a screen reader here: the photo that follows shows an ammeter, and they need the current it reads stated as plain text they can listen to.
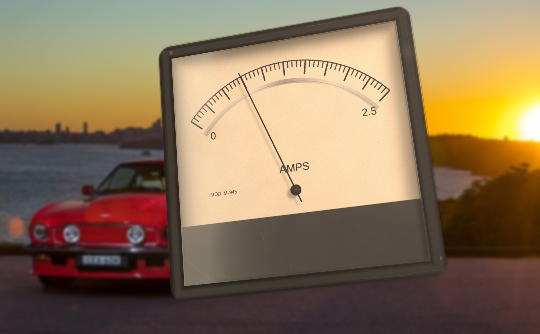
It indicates 0.75 A
